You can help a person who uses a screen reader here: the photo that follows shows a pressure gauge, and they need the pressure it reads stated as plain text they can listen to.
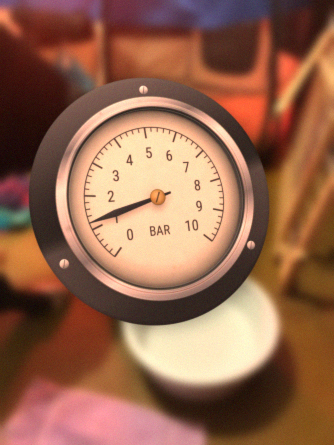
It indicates 1.2 bar
